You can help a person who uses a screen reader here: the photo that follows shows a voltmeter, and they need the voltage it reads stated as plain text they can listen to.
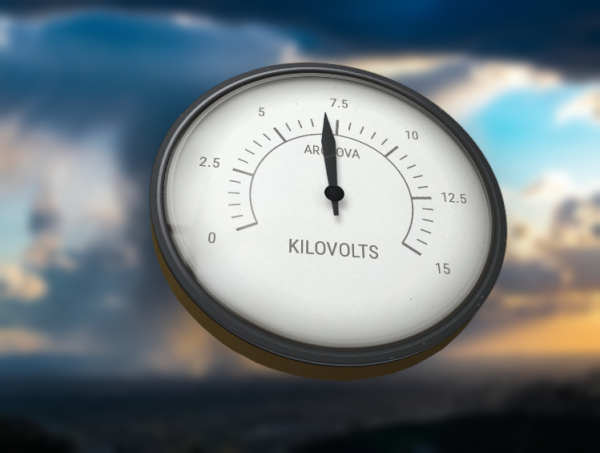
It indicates 7 kV
